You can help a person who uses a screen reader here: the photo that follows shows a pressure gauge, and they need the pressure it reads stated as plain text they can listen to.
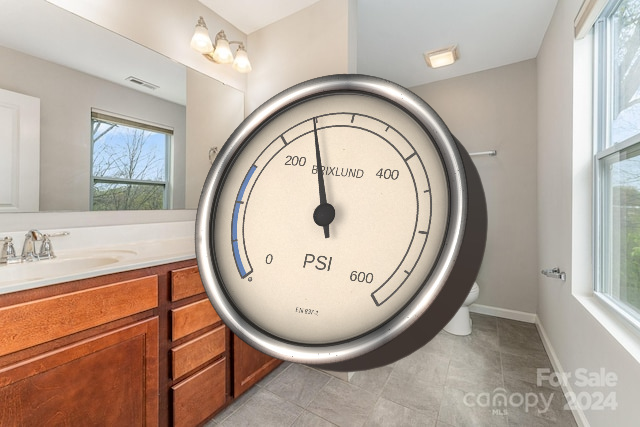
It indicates 250 psi
